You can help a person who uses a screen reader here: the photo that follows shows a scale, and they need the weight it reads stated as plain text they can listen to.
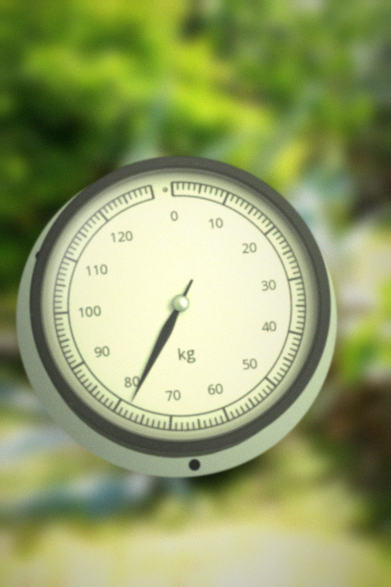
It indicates 78 kg
